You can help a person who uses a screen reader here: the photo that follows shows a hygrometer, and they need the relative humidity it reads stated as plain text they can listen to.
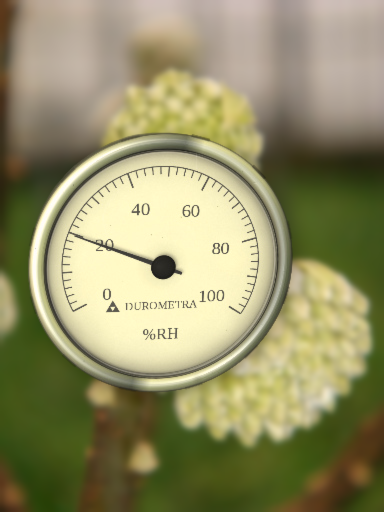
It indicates 20 %
